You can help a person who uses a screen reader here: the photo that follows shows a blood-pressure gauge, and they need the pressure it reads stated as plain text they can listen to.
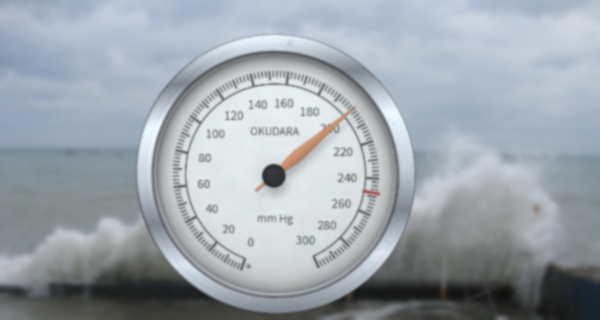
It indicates 200 mmHg
